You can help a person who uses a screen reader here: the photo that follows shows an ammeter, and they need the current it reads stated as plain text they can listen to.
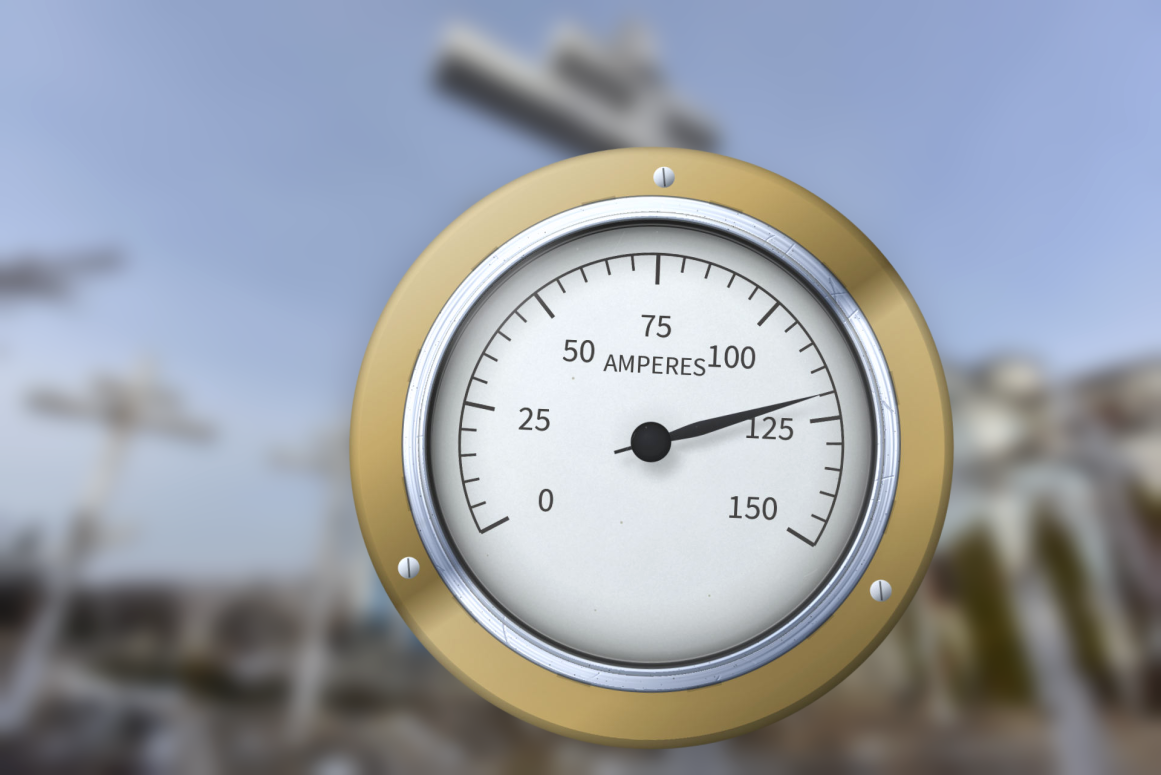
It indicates 120 A
